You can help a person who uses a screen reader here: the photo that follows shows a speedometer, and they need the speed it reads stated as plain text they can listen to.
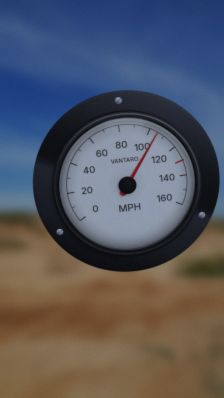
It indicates 105 mph
